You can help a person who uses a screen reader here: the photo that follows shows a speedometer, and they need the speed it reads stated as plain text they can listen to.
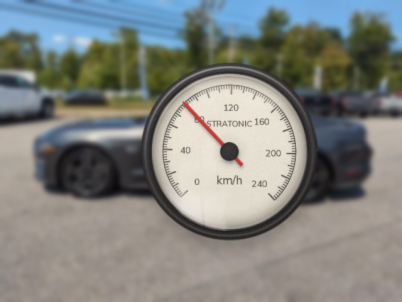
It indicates 80 km/h
